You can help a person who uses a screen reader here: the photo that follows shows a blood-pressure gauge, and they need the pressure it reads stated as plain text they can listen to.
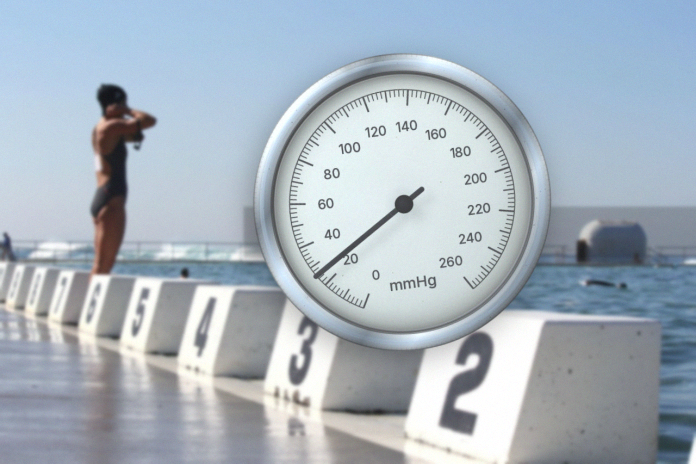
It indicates 26 mmHg
